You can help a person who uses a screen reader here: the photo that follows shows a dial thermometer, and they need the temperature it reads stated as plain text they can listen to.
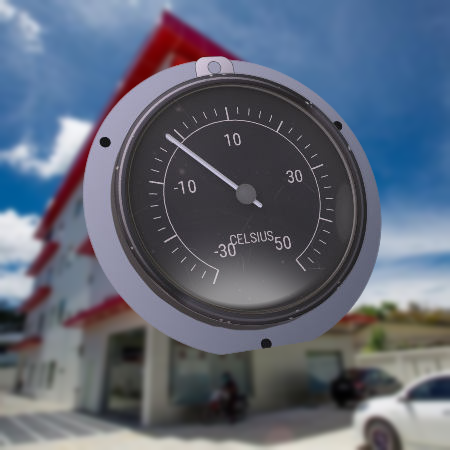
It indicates -2 °C
